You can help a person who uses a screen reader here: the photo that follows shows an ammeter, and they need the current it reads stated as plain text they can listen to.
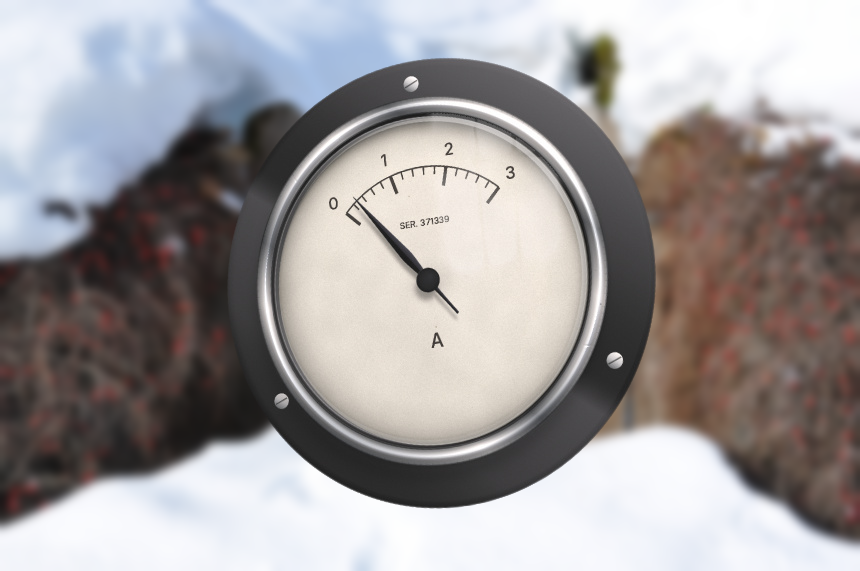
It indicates 0.3 A
